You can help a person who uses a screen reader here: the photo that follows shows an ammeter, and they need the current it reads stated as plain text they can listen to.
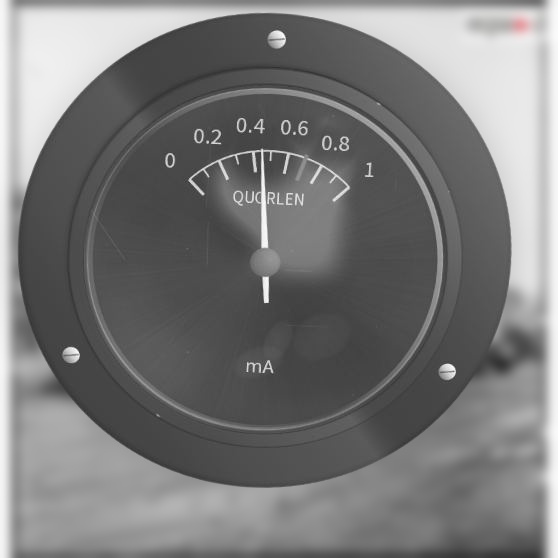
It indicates 0.45 mA
